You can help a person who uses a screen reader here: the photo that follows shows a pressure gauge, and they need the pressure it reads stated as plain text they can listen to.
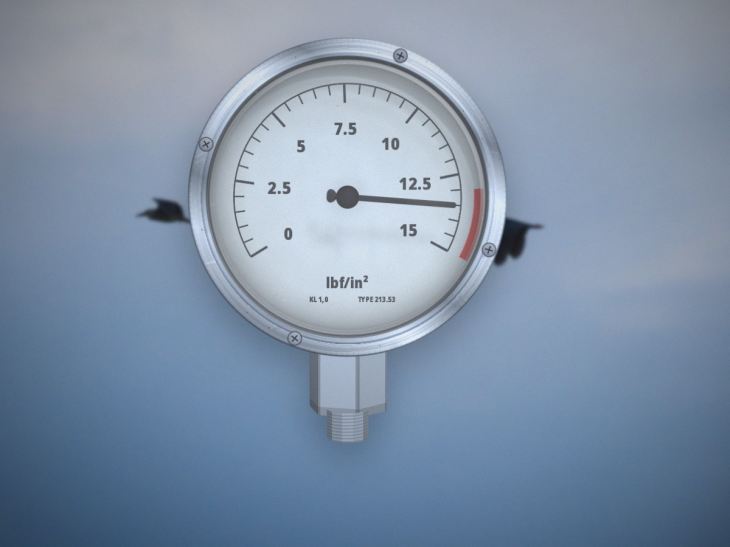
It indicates 13.5 psi
